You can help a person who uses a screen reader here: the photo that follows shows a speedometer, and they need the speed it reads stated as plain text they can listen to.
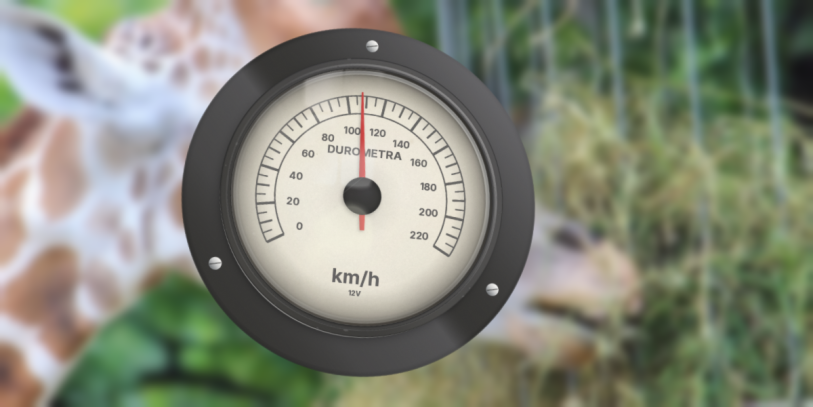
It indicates 107.5 km/h
